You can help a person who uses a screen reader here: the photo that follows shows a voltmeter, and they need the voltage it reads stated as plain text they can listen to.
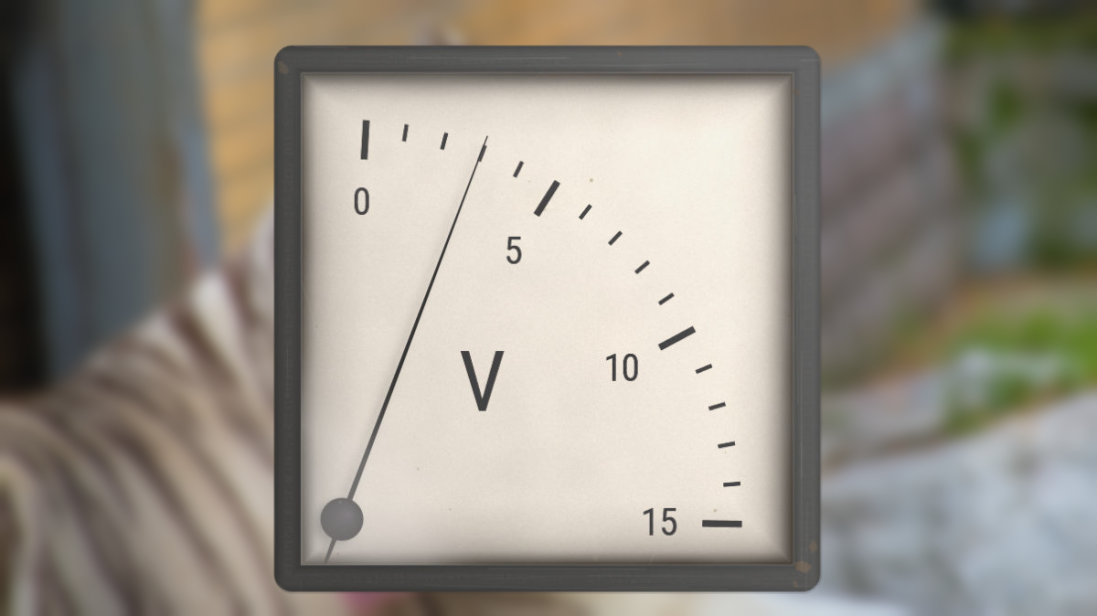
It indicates 3 V
